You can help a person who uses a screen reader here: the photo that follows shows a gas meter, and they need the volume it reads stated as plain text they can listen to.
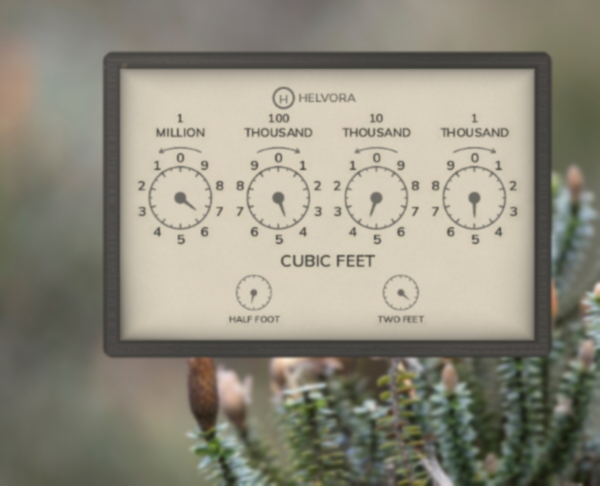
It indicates 644500 ft³
